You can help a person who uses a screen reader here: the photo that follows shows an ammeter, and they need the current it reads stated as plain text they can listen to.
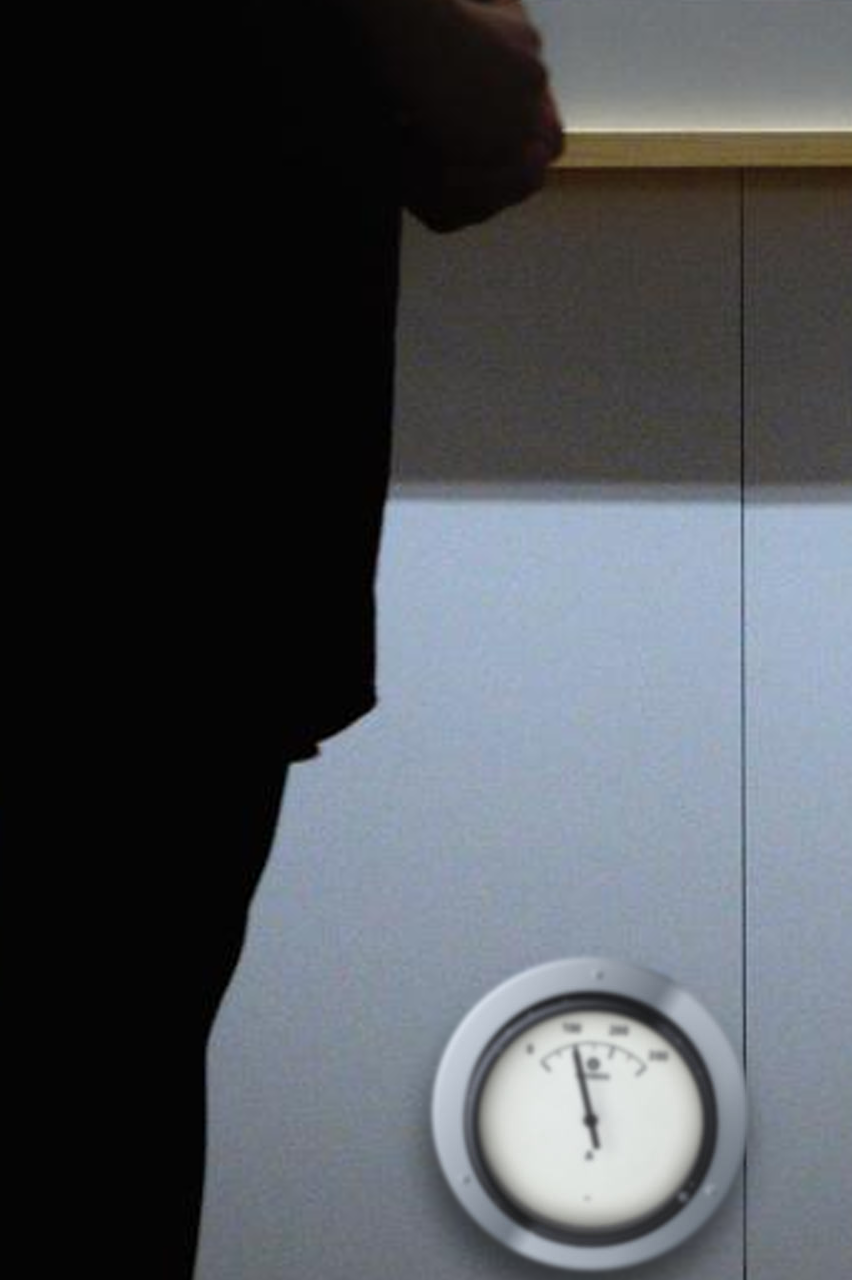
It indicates 100 A
